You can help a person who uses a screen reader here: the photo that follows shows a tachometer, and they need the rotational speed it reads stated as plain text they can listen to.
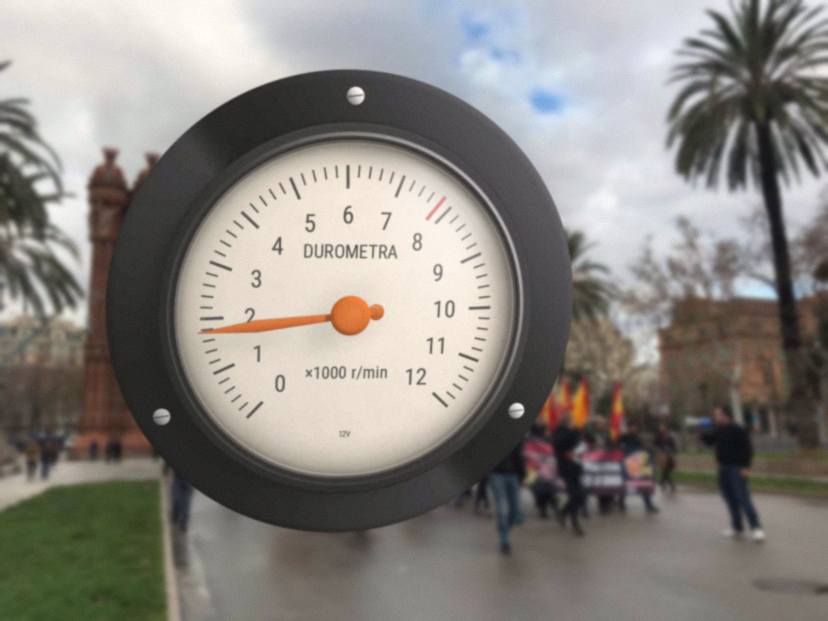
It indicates 1800 rpm
